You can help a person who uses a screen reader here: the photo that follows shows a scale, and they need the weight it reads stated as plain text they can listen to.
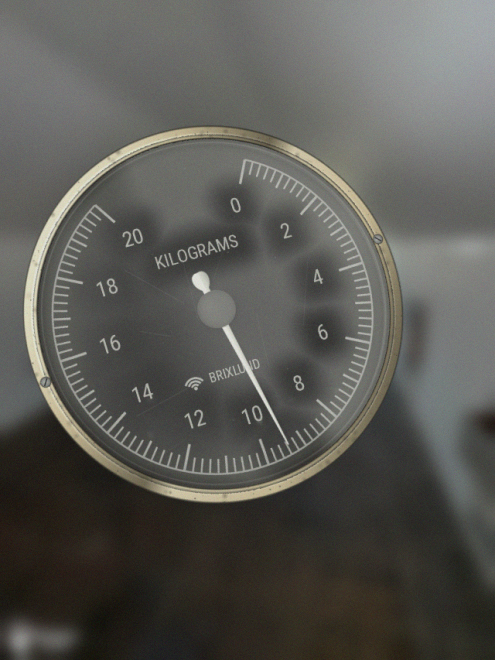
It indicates 9.4 kg
